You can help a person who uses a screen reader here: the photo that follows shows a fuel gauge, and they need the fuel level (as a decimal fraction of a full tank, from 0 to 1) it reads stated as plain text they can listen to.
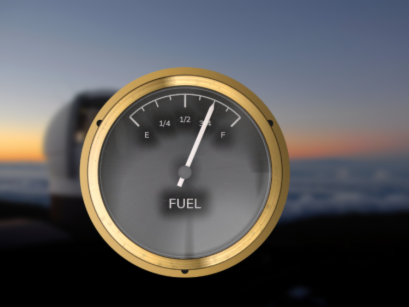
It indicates 0.75
